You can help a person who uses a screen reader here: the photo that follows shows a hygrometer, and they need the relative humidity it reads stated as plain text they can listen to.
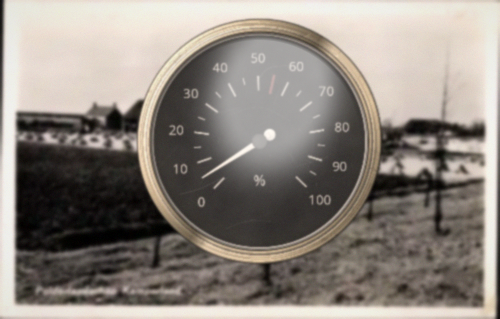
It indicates 5 %
